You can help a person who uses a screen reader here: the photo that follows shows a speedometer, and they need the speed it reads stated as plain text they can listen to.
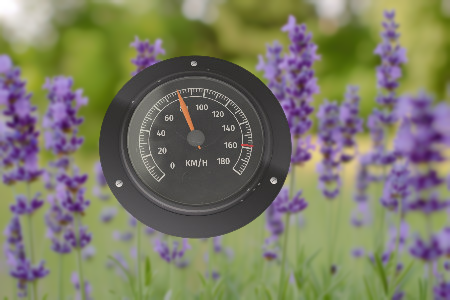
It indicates 80 km/h
